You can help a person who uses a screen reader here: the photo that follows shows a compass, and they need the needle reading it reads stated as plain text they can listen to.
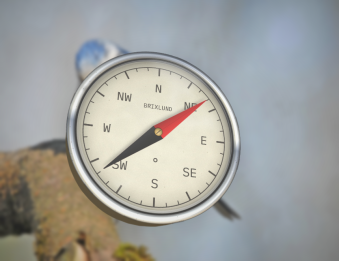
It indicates 50 °
